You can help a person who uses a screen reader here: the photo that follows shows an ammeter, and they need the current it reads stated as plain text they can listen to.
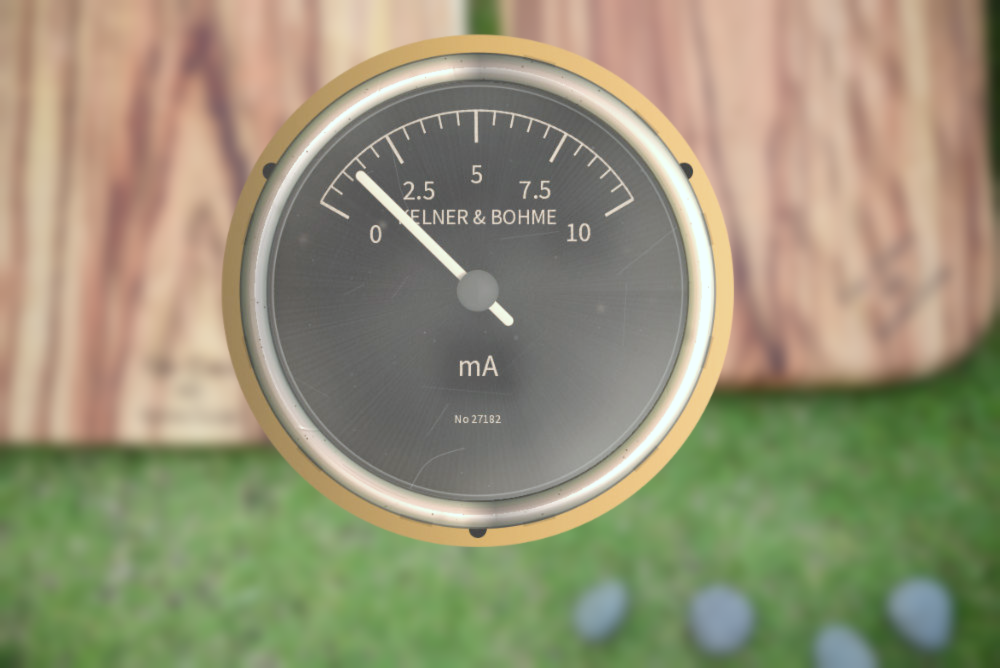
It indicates 1.25 mA
